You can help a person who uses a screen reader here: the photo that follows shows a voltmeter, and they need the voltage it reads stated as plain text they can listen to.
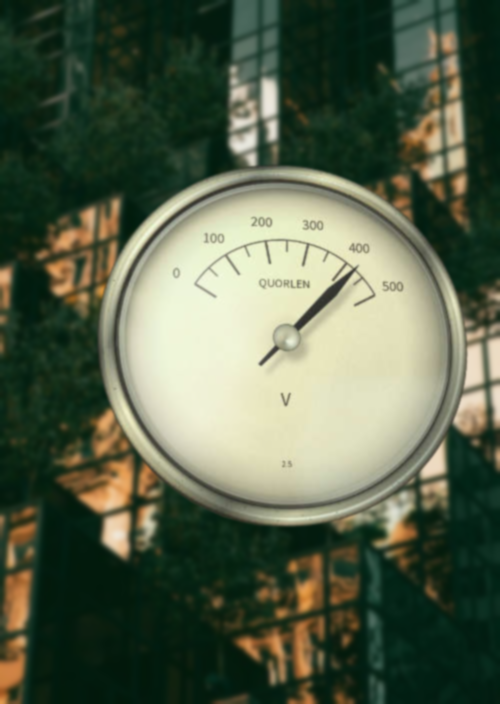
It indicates 425 V
